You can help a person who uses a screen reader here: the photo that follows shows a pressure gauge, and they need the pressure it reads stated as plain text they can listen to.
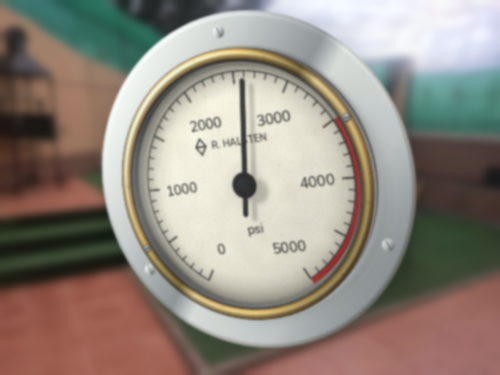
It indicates 2600 psi
